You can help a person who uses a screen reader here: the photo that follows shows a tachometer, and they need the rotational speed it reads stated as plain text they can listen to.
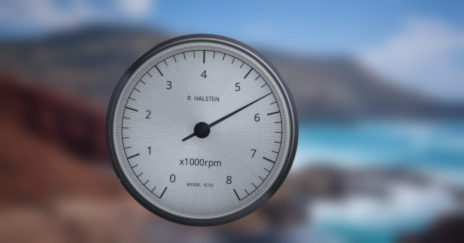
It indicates 5600 rpm
